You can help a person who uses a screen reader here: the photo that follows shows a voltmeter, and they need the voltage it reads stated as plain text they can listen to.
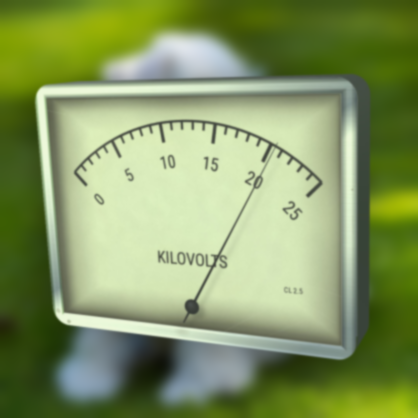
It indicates 20.5 kV
